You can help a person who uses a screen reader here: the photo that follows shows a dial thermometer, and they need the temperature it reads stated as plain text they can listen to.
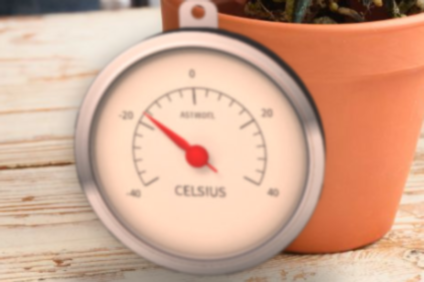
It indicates -16 °C
